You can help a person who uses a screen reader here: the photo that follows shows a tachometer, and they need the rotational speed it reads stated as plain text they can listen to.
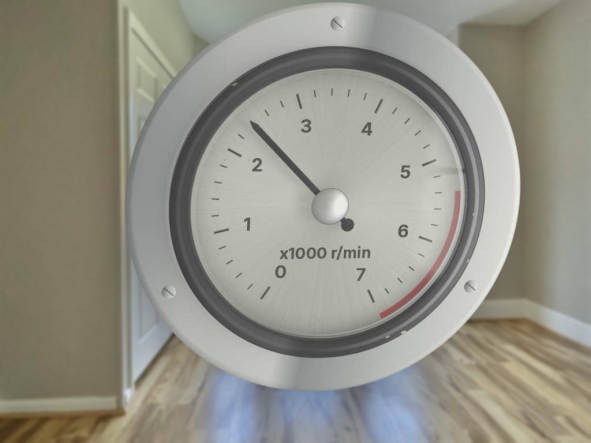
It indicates 2400 rpm
